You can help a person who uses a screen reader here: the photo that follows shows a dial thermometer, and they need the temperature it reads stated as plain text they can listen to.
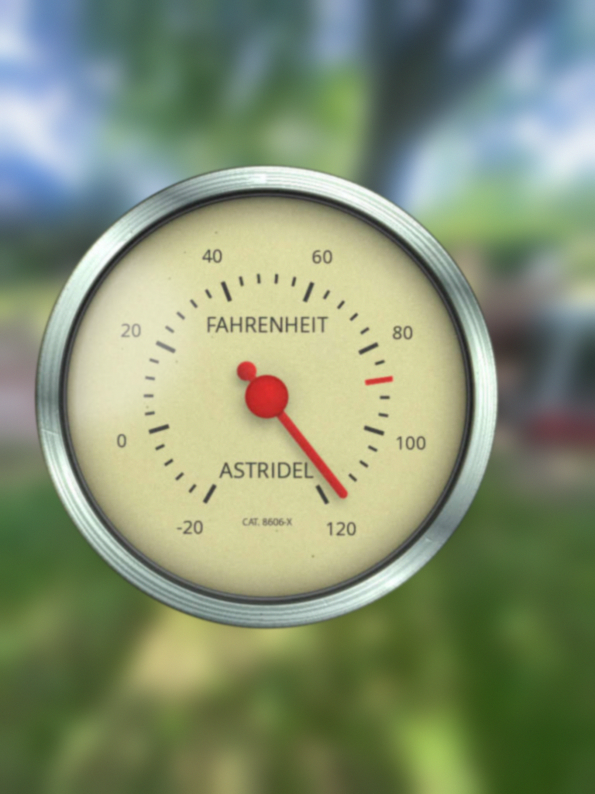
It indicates 116 °F
